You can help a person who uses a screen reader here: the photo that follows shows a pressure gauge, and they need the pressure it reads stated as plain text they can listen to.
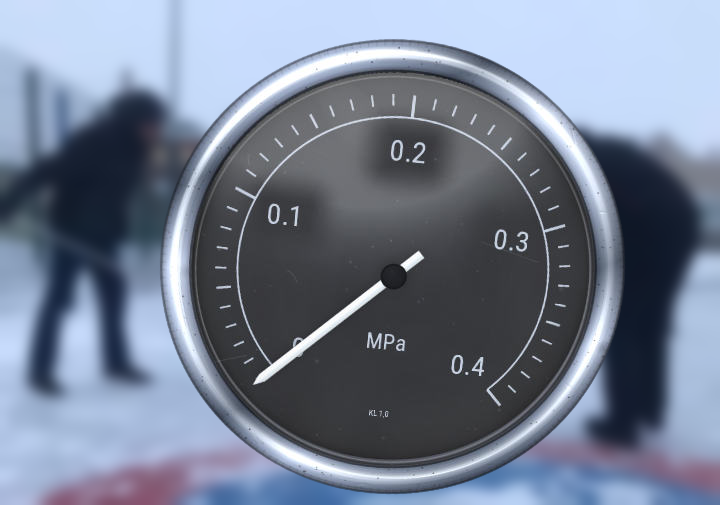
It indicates 0 MPa
